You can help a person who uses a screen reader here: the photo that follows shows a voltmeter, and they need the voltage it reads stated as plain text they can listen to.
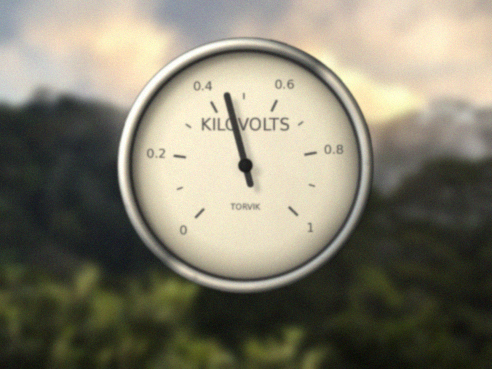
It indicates 0.45 kV
